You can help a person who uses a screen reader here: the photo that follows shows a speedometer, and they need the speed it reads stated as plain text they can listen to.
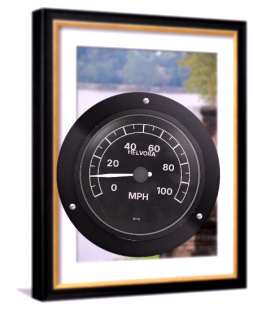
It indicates 10 mph
